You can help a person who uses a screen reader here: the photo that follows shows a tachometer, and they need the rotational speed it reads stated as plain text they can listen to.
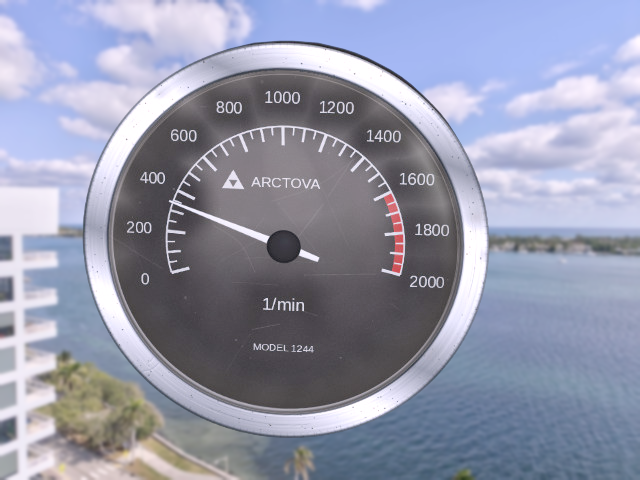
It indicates 350 rpm
